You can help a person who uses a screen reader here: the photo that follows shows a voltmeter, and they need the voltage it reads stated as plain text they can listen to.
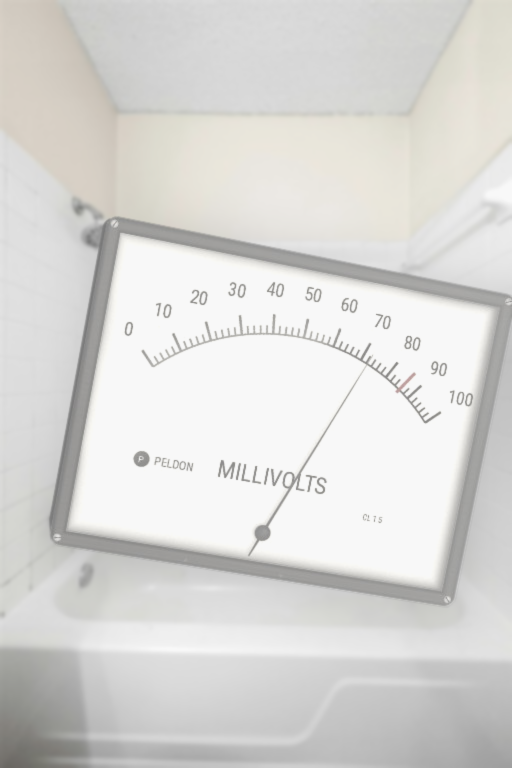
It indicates 72 mV
